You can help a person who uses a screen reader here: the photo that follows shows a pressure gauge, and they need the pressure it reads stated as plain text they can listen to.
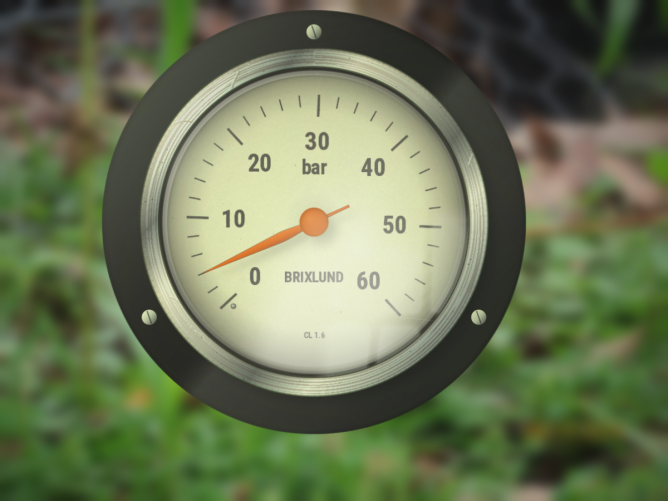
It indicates 4 bar
